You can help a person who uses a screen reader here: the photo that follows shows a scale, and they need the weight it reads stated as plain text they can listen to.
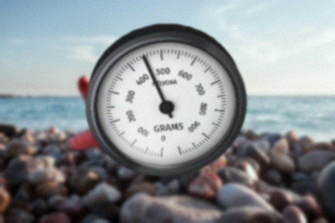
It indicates 450 g
